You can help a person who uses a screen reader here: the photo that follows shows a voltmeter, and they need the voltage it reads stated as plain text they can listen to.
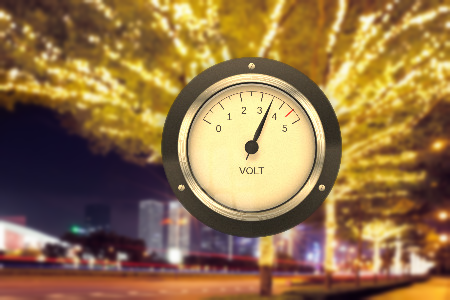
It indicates 3.5 V
